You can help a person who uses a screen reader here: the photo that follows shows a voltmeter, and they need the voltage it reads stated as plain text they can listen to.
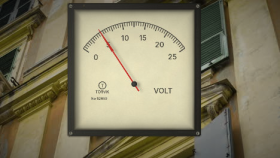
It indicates 5 V
